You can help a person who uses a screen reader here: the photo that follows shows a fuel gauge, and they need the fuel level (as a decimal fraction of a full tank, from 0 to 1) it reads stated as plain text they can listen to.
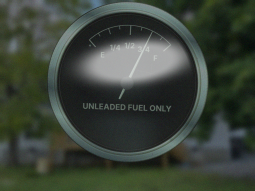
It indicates 0.75
